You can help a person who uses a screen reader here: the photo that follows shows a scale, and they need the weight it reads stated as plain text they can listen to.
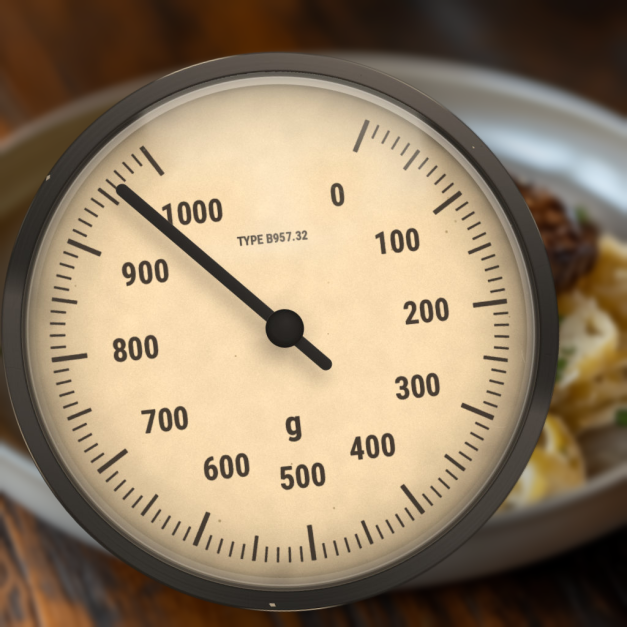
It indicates 960 g
